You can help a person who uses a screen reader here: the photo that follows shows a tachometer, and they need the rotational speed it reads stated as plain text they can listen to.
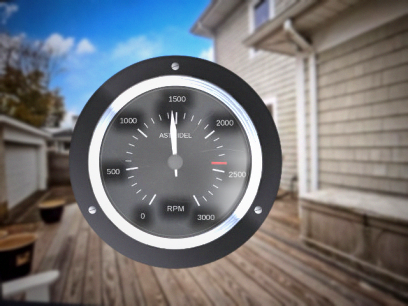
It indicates 1450 rpm
